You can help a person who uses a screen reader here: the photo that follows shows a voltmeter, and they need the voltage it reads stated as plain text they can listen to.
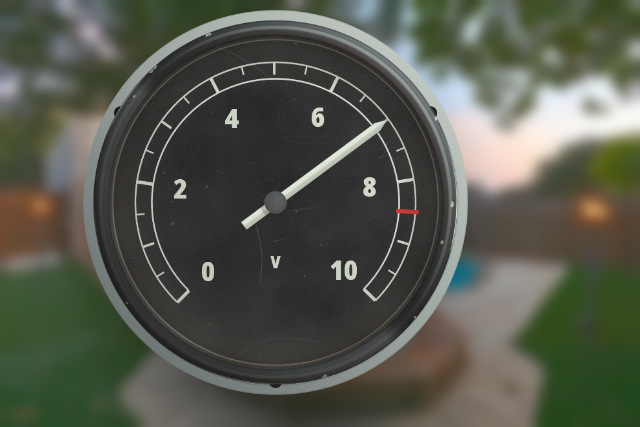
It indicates 7 V
